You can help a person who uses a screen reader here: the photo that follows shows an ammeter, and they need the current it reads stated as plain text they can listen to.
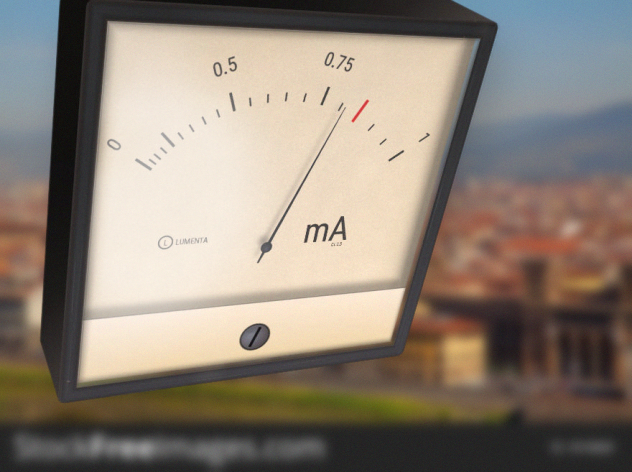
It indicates 0.8 mA
